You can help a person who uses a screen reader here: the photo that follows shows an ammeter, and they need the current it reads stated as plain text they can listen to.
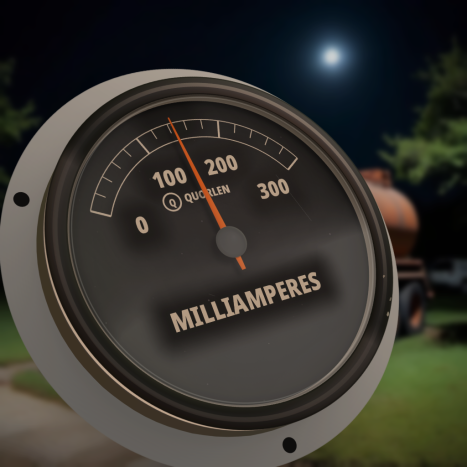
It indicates 140 mA
